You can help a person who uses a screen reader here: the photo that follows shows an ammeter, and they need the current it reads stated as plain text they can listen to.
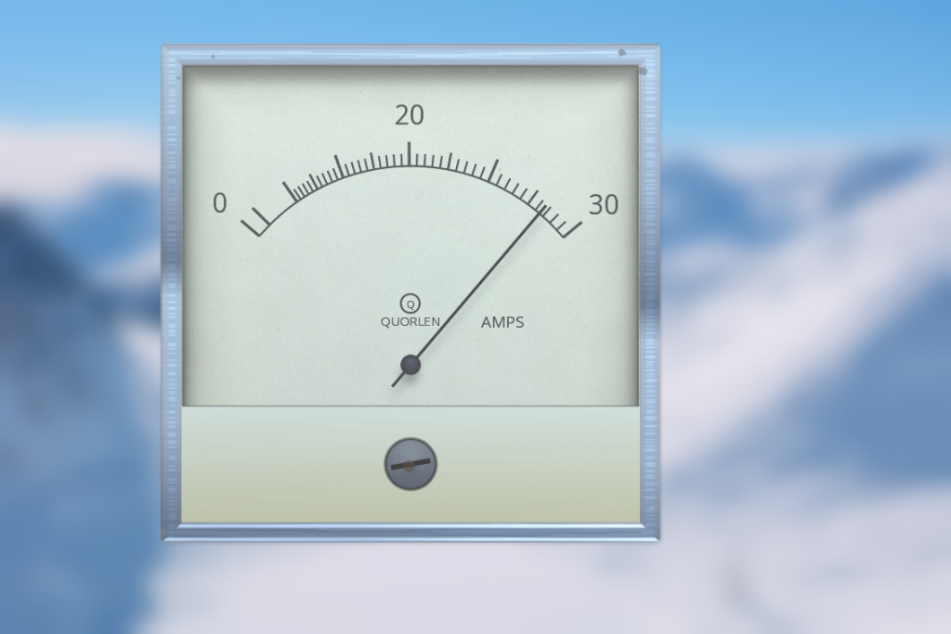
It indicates 28.25 A
